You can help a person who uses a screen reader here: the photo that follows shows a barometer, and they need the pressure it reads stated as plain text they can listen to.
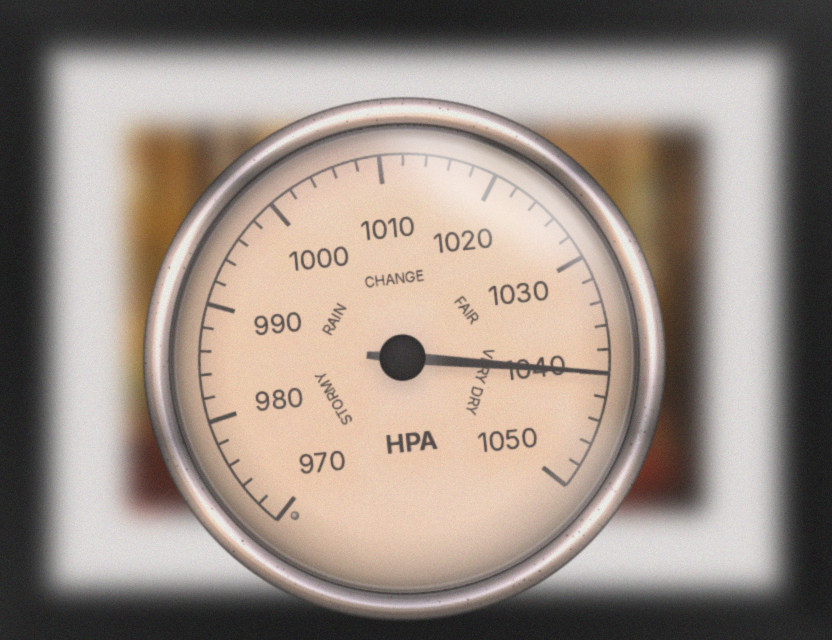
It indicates 1040 hPa
